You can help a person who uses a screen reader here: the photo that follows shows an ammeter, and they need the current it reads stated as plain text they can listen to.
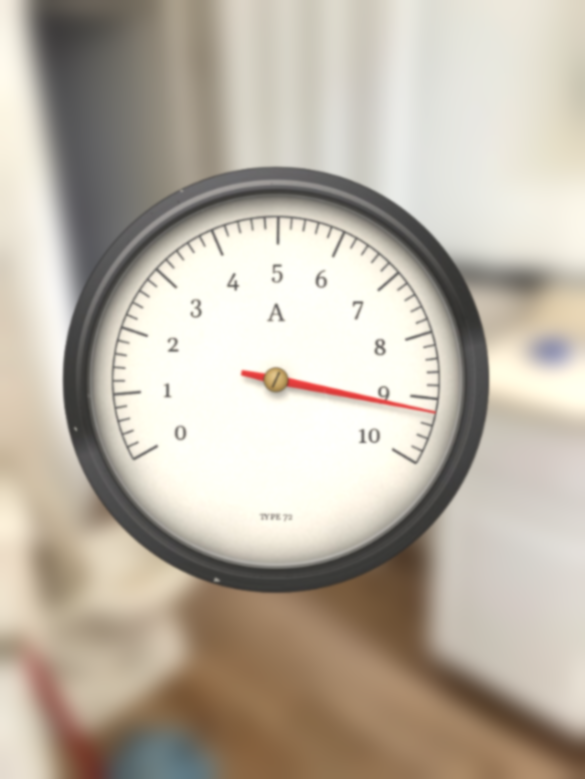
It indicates 9.2 A
